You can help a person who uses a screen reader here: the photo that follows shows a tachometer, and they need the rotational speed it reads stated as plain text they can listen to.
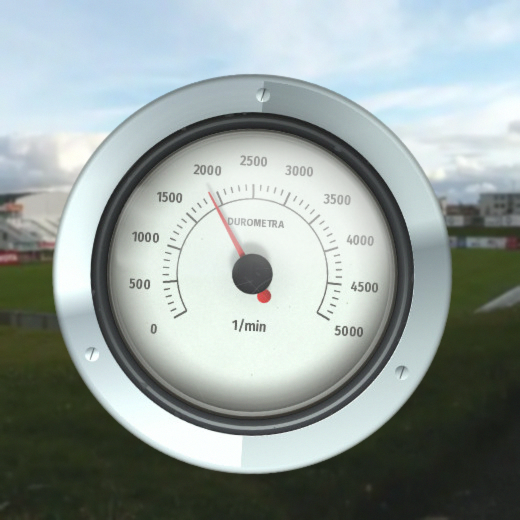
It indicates 1900 rpm
